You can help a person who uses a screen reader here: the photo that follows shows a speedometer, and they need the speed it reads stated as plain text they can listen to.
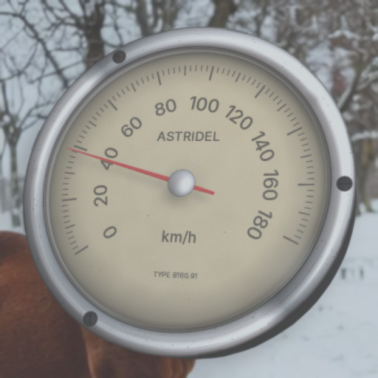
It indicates 38 km/h
